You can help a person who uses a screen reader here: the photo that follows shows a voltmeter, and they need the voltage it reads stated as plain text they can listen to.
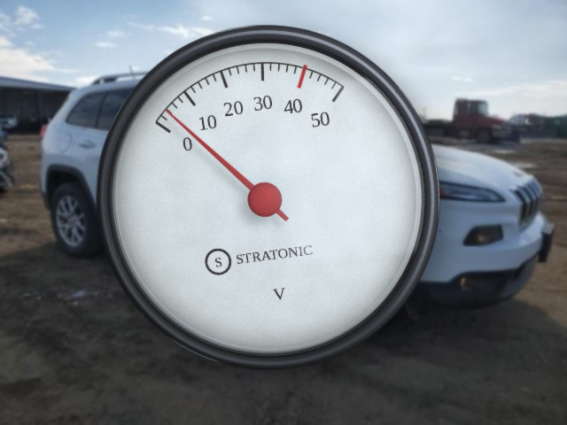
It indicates 4 V
